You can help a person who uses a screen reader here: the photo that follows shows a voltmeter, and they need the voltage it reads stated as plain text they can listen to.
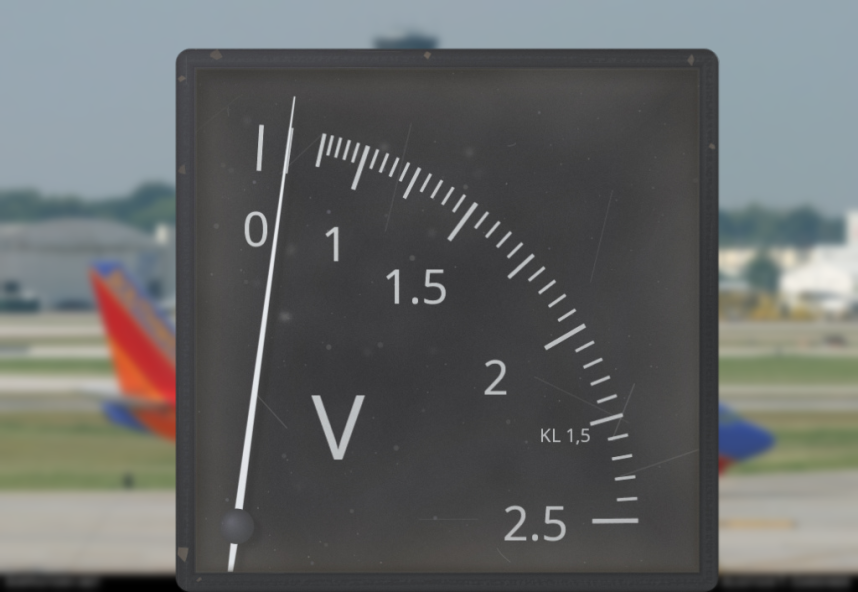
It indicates 0.5 V
